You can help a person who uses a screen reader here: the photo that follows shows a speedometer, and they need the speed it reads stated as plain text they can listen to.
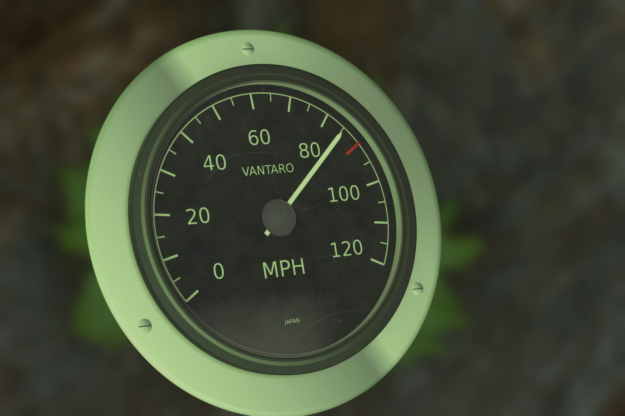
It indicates 85 mph
